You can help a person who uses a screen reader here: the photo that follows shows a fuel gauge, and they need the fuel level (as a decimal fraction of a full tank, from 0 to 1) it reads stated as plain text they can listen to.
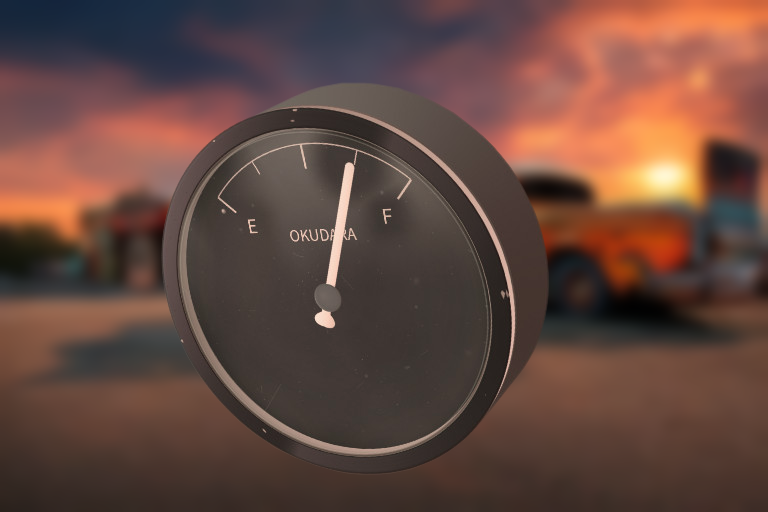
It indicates 0.75
